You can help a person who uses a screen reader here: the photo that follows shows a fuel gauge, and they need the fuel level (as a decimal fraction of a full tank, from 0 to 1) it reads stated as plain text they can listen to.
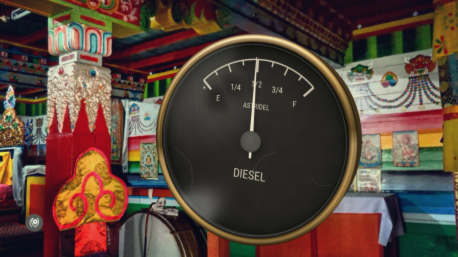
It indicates 0.5
